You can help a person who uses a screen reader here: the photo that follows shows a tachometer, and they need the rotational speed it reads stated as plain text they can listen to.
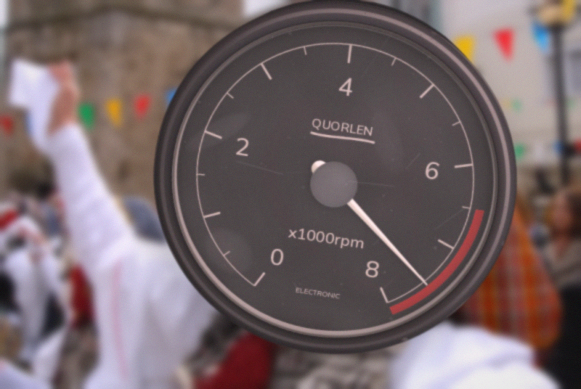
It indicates 7500 rpm
